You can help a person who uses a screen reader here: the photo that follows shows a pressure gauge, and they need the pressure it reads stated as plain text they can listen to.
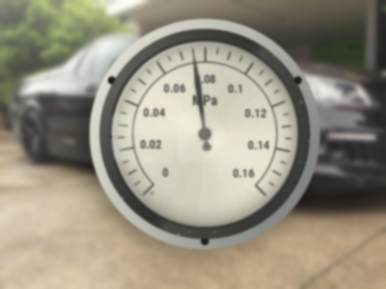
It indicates 0.075 MPa
